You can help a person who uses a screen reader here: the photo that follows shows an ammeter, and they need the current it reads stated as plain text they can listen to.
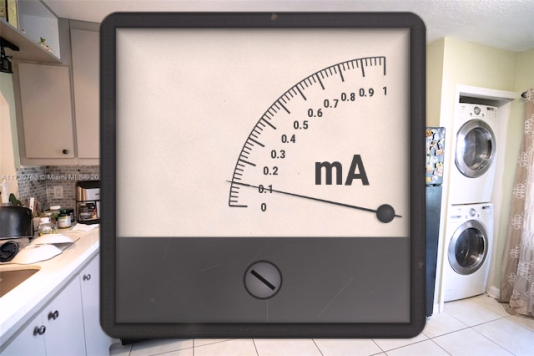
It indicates 0.1 mA
